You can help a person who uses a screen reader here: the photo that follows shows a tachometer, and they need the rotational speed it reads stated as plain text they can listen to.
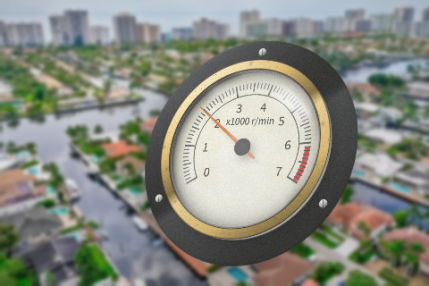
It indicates 2000 rpm
